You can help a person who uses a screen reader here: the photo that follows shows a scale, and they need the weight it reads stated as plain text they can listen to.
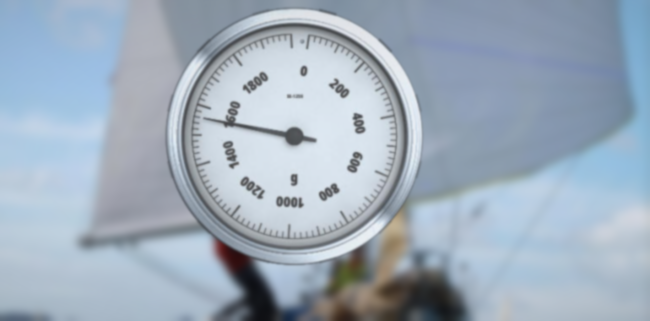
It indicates 1560 g
